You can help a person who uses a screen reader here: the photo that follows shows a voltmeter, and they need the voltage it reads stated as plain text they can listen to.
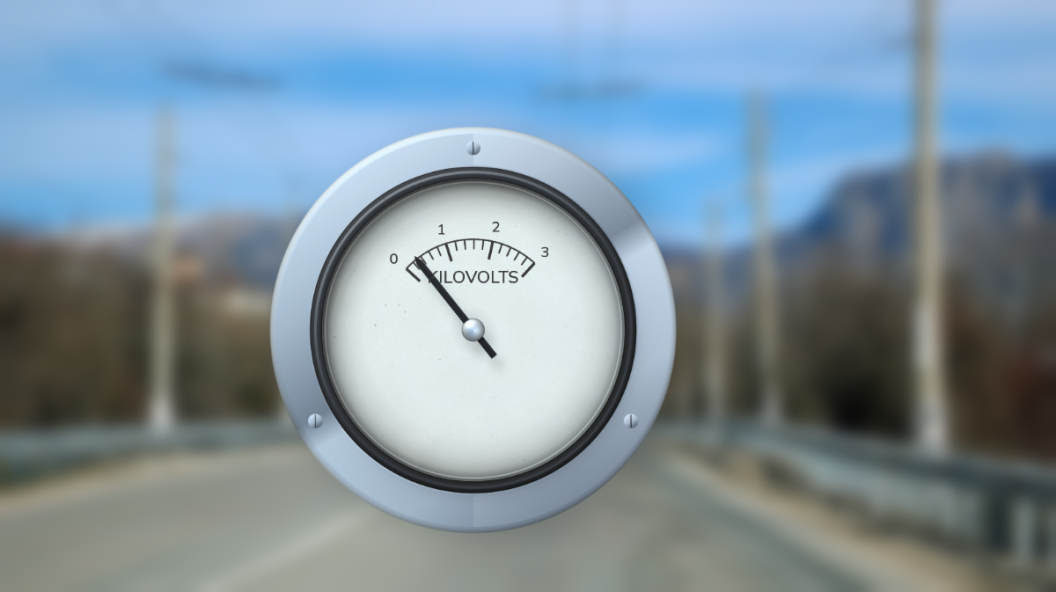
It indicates 0.3 kV
